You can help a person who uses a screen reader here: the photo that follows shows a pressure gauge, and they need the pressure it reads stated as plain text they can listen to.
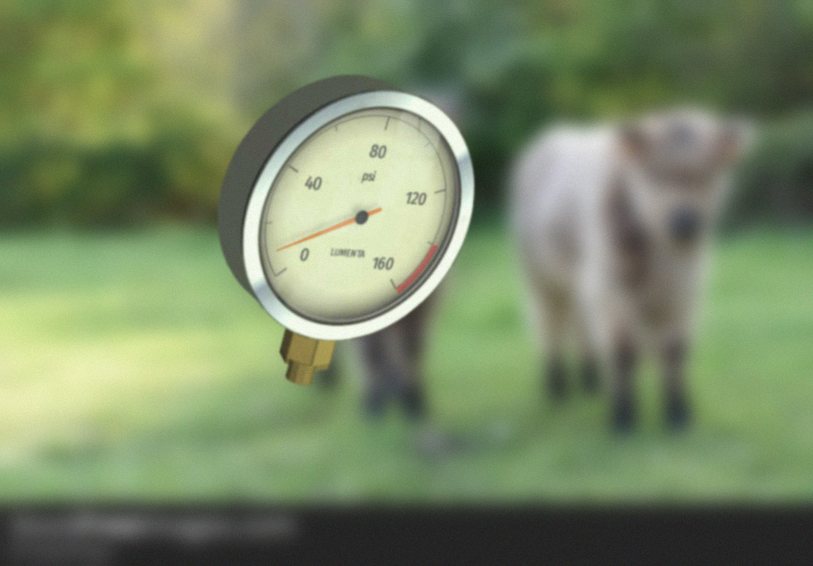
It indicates 10 psi
